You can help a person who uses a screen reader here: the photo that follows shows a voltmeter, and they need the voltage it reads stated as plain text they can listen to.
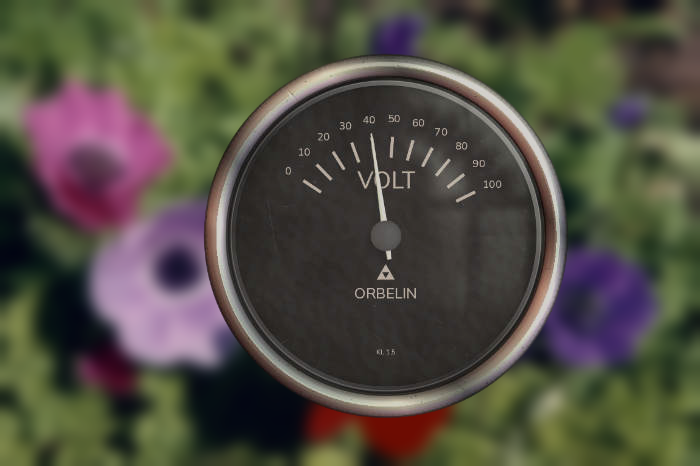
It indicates 40 V
